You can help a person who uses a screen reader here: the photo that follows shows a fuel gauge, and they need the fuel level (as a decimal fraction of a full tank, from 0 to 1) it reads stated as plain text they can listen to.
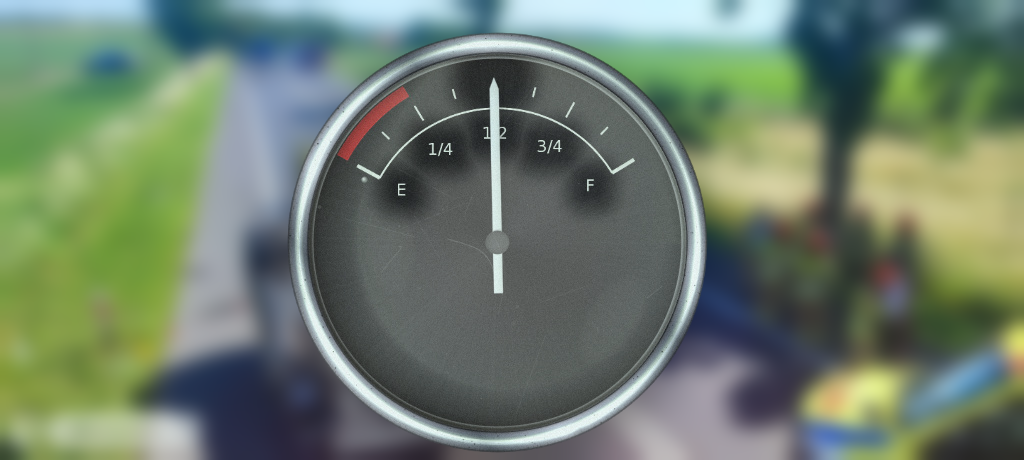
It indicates 0.5
